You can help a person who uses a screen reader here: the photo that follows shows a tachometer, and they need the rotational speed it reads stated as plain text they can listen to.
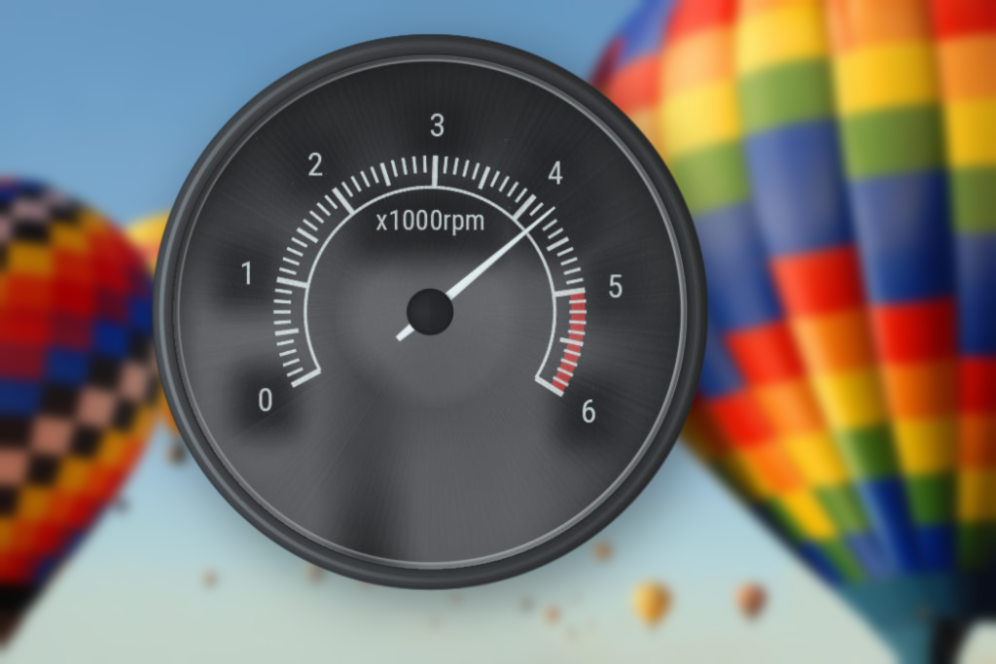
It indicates 4200 rpm
